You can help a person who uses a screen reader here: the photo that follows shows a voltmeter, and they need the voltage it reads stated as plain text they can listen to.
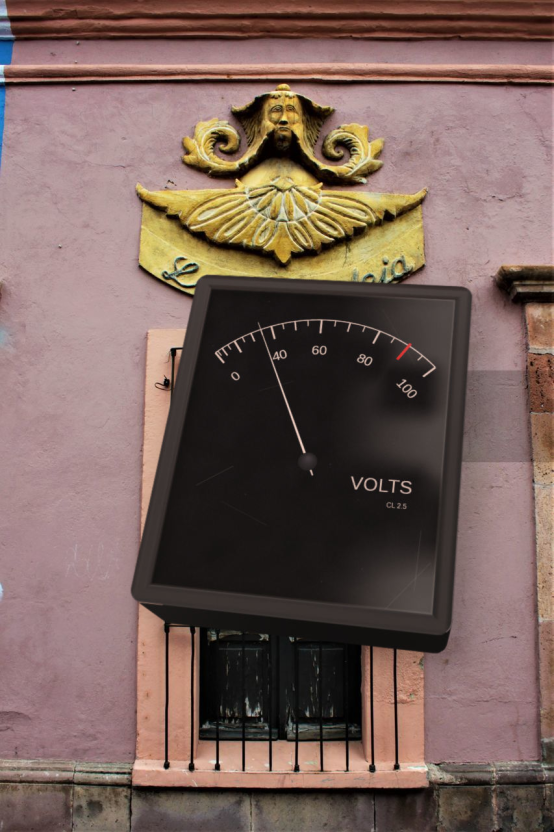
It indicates 35 V
